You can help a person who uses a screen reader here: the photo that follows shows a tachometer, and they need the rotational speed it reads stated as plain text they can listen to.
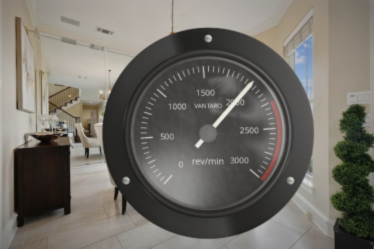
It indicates 2000 rpm
